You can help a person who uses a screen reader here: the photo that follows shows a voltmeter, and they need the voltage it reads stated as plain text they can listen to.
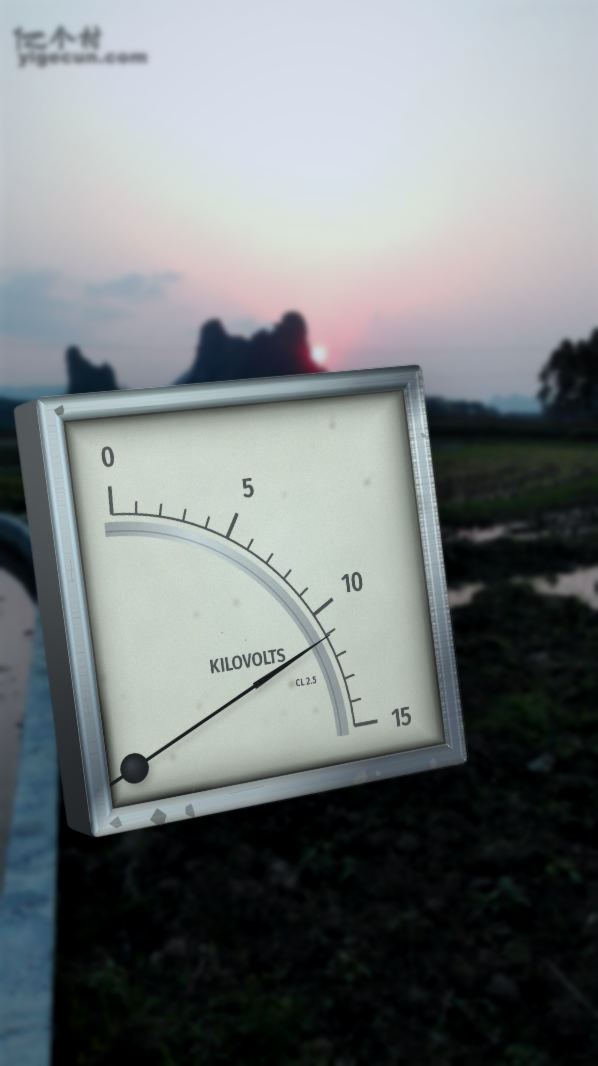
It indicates 11 kV
